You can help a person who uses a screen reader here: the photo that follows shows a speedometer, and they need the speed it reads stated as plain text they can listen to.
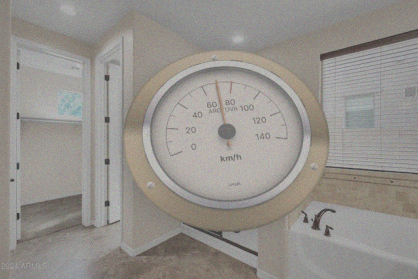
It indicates 70 km/h
